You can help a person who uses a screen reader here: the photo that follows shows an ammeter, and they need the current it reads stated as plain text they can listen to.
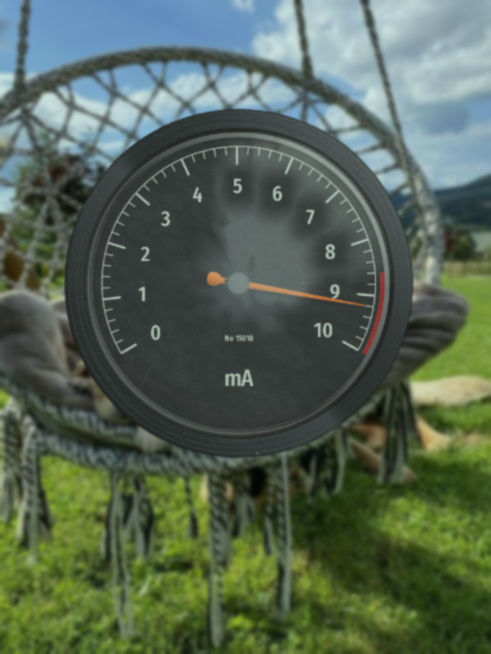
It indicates 9.2 mA
